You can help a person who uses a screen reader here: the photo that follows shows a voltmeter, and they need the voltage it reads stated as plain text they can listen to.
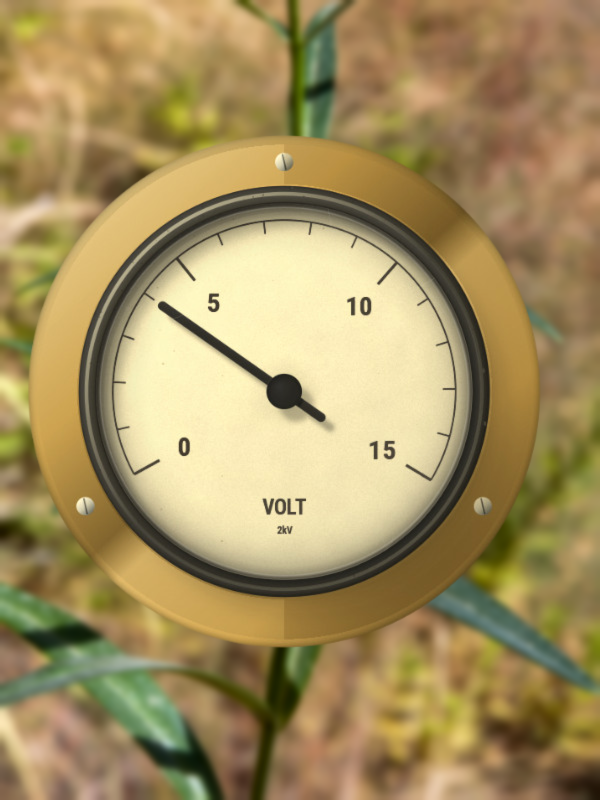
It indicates 4 V
